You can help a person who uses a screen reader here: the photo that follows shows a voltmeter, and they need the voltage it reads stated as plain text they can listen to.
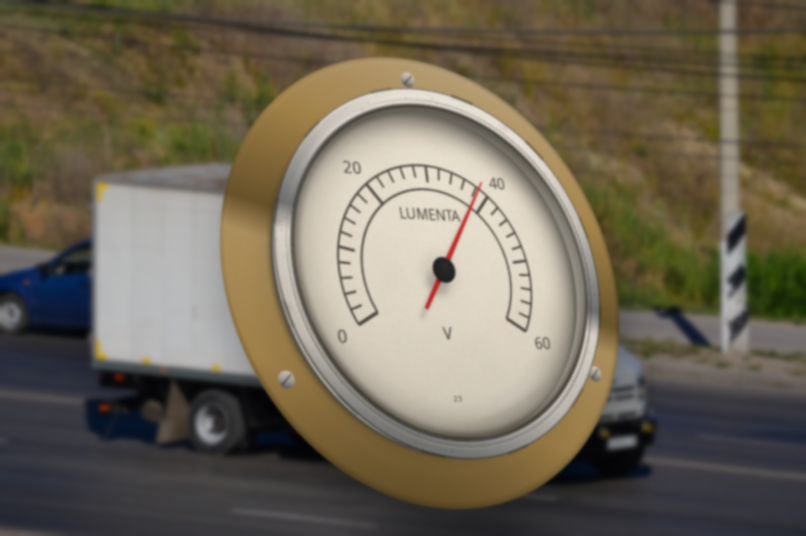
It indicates 38 V
